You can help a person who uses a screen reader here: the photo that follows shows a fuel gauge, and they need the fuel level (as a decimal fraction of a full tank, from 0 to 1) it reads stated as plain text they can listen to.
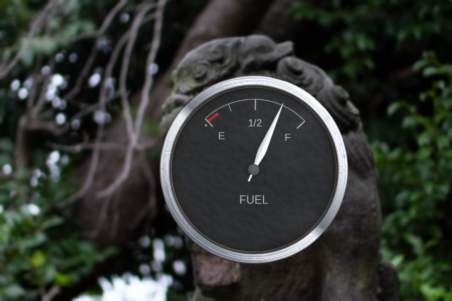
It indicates 0.75
